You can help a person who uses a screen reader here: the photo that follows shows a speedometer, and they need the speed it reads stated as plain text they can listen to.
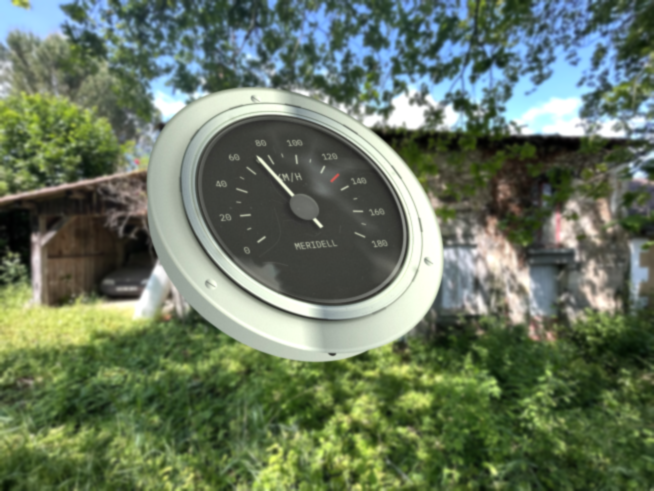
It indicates 70 km/h
